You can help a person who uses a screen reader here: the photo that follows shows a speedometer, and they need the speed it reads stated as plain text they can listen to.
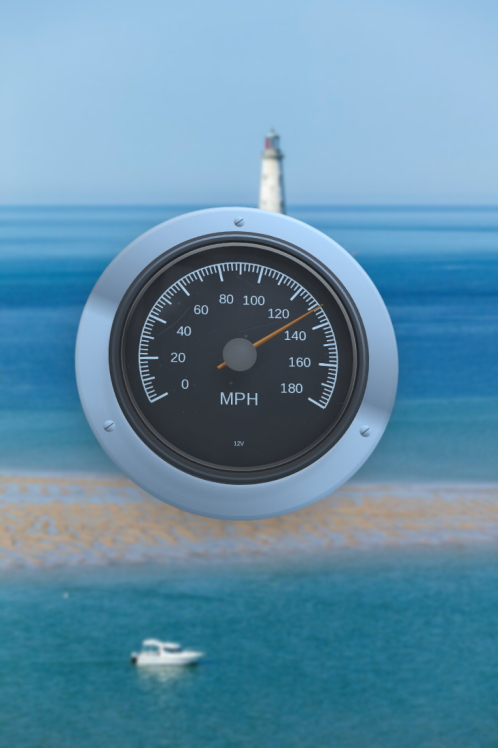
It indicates 132 mph
